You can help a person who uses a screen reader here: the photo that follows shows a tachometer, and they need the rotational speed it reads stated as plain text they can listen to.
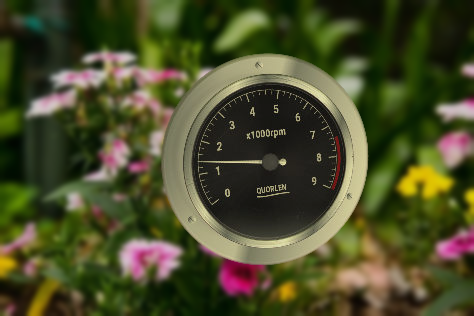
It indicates 1400 rpm
